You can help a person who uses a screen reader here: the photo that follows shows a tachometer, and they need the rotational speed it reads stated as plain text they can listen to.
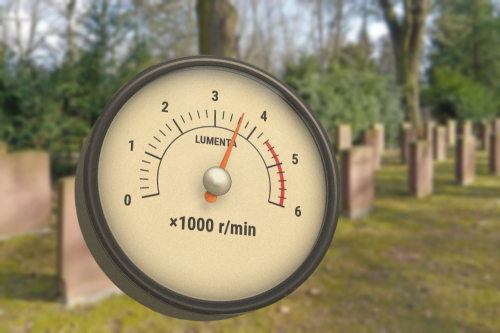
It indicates 3600 rpm
